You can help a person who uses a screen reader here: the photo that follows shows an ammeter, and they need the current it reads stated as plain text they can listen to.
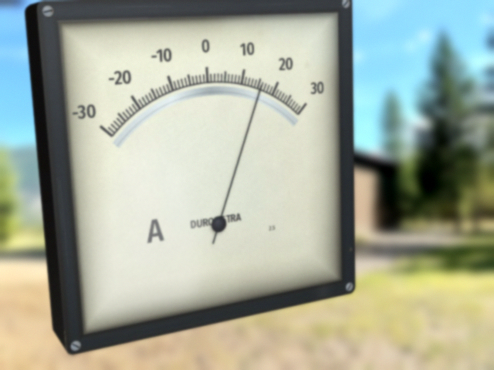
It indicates 15 A
